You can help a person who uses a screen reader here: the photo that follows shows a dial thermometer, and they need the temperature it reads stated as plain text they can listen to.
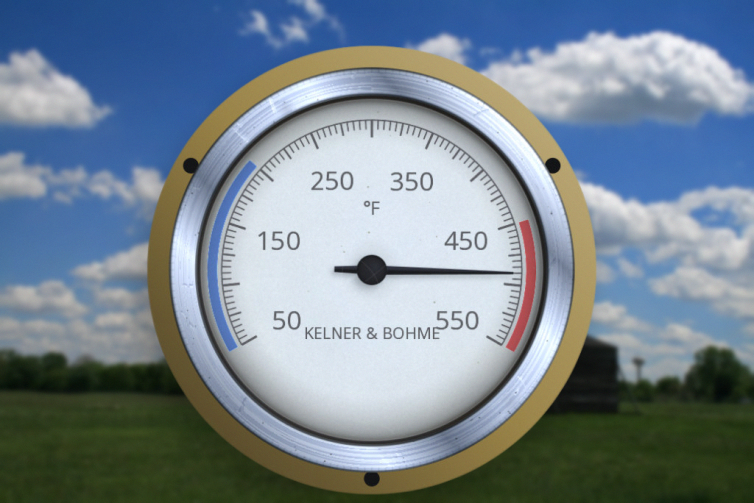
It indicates 490 °F
